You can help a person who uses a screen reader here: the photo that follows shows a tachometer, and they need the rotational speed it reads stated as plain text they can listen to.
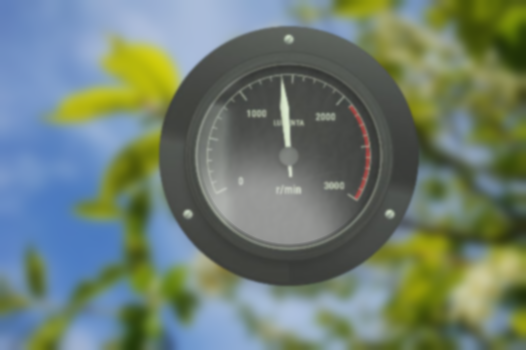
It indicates 1400 rpm
